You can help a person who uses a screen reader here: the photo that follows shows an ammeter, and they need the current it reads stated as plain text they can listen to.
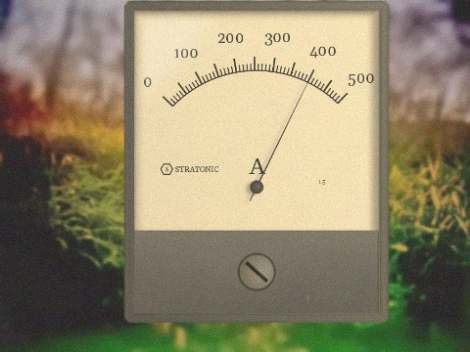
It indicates 400 A
